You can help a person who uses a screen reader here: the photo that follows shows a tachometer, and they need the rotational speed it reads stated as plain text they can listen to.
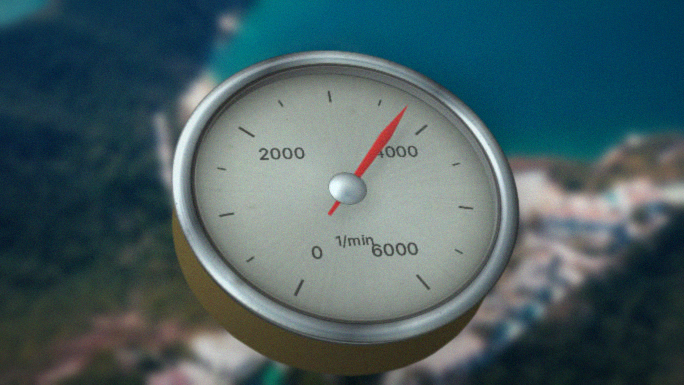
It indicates 3750 rpm
